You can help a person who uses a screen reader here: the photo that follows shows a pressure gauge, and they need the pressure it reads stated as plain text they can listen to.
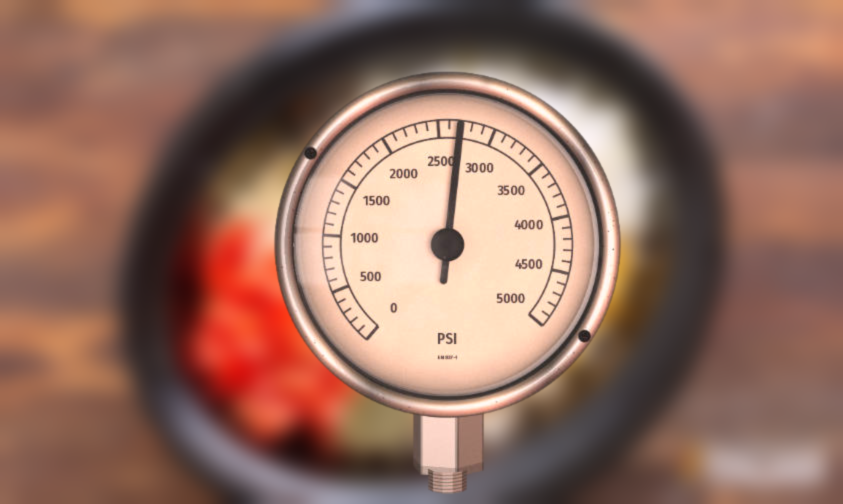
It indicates 2700 psi
